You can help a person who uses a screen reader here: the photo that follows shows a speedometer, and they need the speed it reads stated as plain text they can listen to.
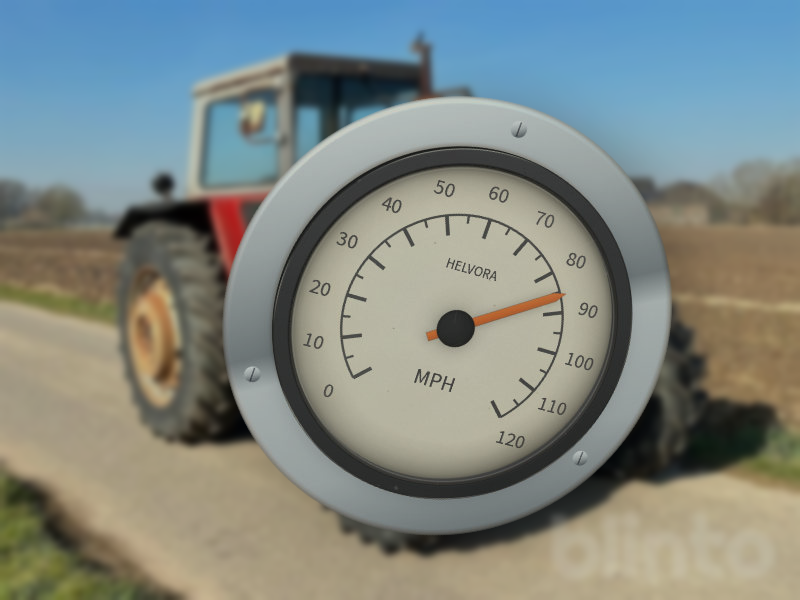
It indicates 85 mph
